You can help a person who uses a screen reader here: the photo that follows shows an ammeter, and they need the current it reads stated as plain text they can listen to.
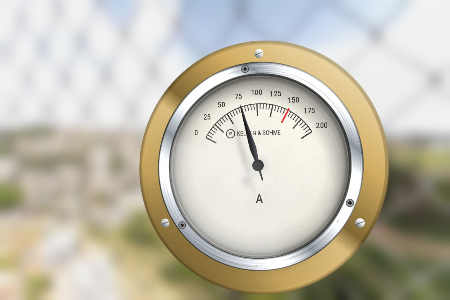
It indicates 75 A
